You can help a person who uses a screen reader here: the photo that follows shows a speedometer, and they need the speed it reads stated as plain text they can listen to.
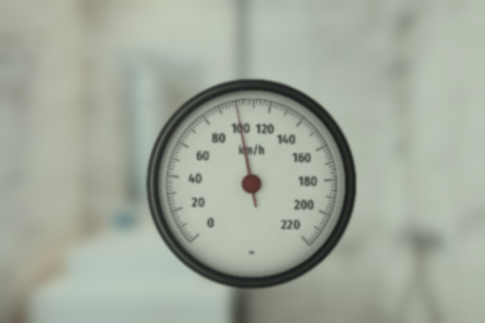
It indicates 100 km/h
